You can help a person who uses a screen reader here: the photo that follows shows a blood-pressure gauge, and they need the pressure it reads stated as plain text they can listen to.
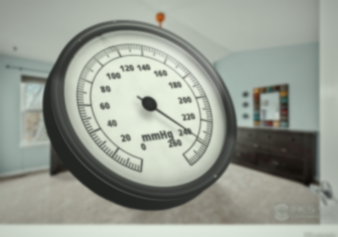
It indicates 240 mmHg
